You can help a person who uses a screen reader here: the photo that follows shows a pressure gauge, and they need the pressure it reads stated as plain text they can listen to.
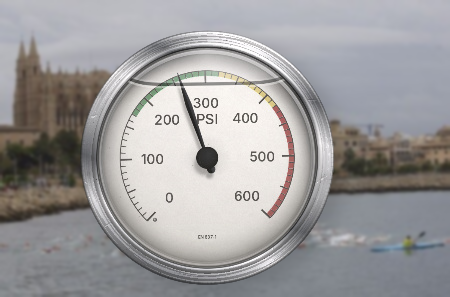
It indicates 260 psi
